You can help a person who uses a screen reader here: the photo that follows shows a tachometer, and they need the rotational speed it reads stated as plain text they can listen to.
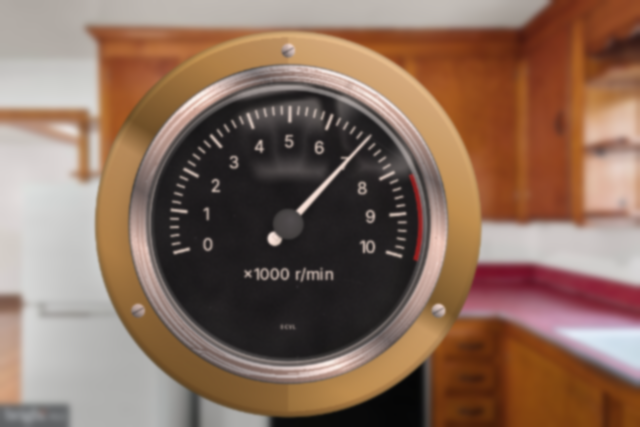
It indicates 7000 rpm
